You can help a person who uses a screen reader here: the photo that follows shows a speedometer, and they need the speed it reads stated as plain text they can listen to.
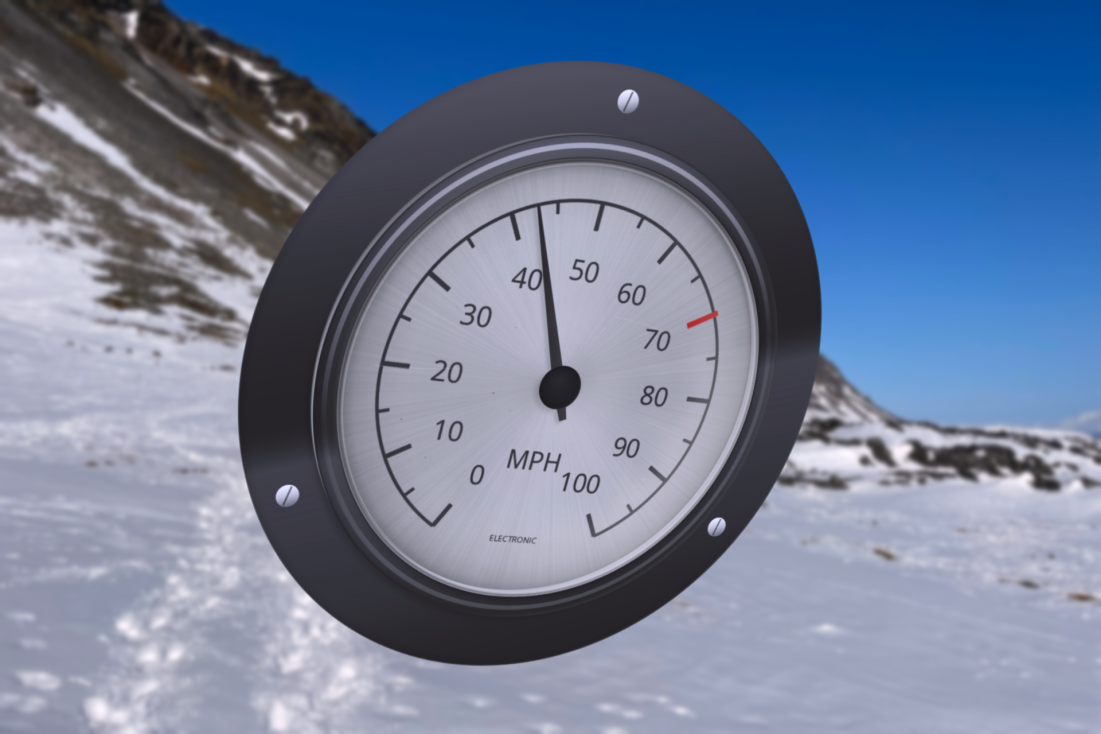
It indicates 42.5 mph
